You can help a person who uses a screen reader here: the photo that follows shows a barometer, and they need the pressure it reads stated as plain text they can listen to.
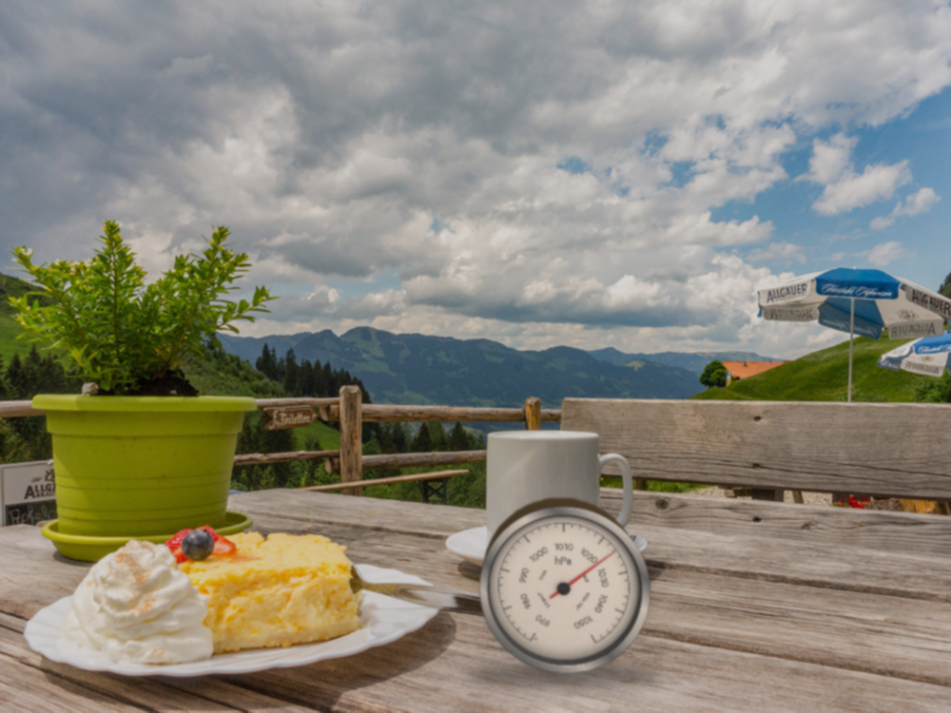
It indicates 1024 hPa
